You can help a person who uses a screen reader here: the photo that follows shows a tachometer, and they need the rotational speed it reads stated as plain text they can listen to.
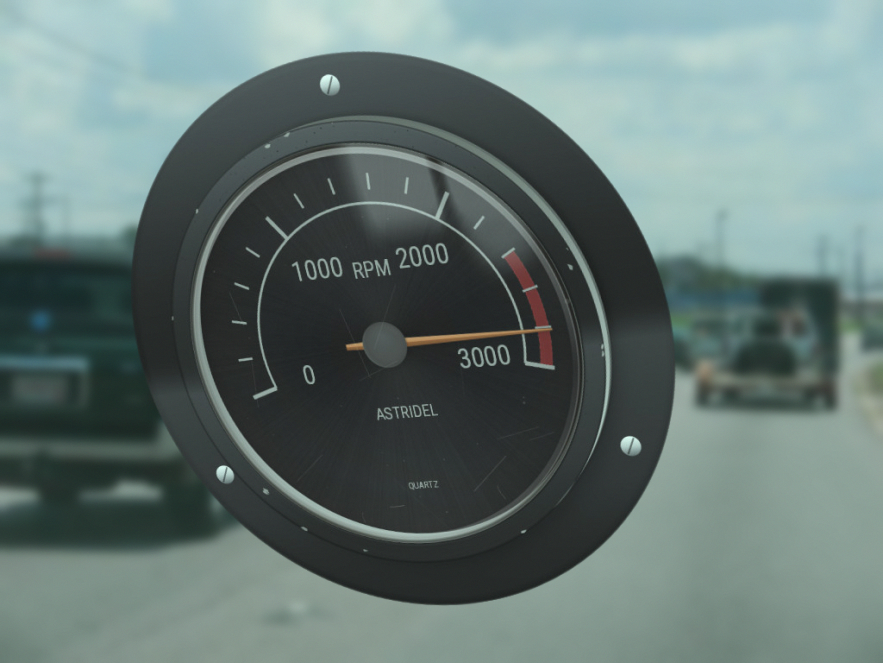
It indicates 2800 rpm
